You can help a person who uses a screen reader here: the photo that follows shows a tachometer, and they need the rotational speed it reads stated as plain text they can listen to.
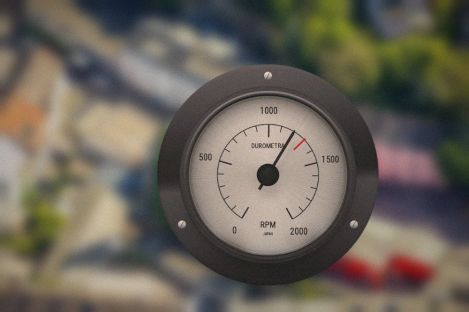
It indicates 1200 rpm
